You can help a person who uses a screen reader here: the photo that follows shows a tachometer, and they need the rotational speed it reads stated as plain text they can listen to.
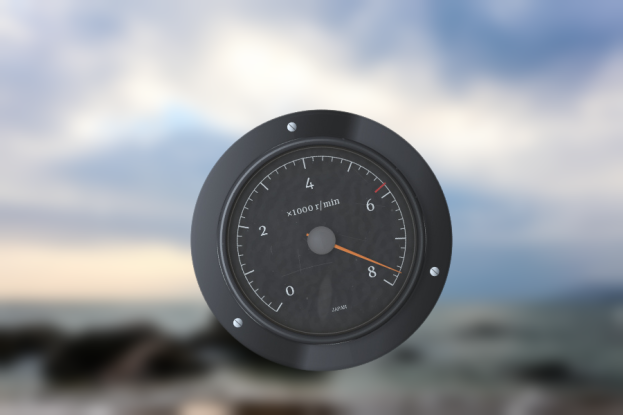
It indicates 7700 rpm
